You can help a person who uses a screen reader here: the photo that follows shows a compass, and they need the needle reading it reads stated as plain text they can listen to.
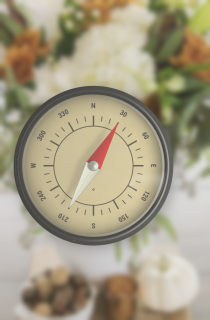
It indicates 30 °
